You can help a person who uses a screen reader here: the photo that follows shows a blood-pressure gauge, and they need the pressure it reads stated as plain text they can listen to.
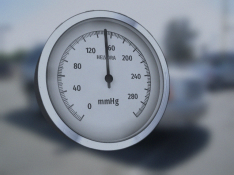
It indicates 150 mmHg
